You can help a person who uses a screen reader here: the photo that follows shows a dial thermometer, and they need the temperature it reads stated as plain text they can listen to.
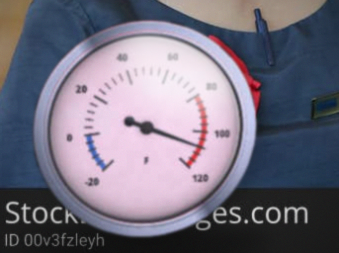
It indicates 108 °F
